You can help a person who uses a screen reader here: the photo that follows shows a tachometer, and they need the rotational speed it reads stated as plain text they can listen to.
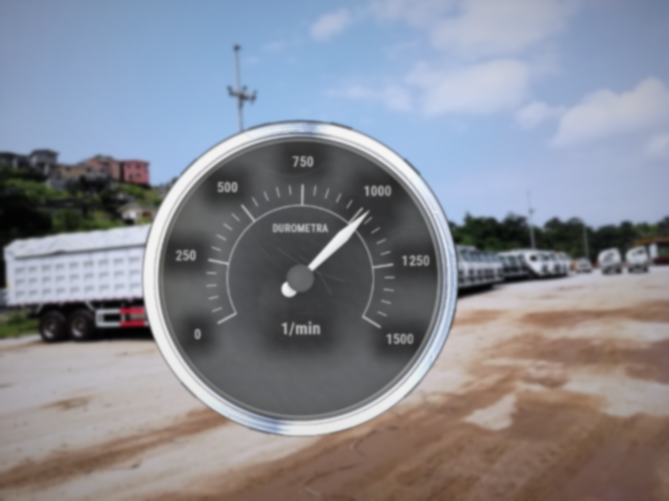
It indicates 1025 rpm
